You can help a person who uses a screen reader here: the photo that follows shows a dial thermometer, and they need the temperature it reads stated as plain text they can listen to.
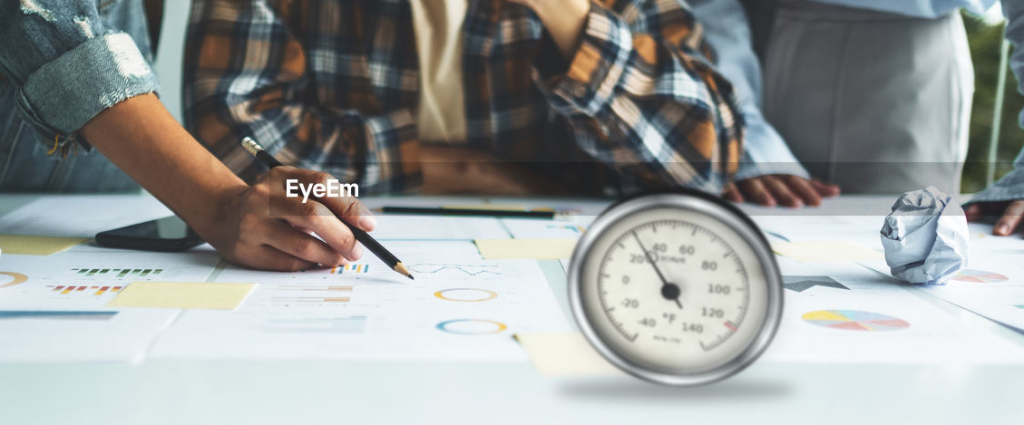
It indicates 30 °F
